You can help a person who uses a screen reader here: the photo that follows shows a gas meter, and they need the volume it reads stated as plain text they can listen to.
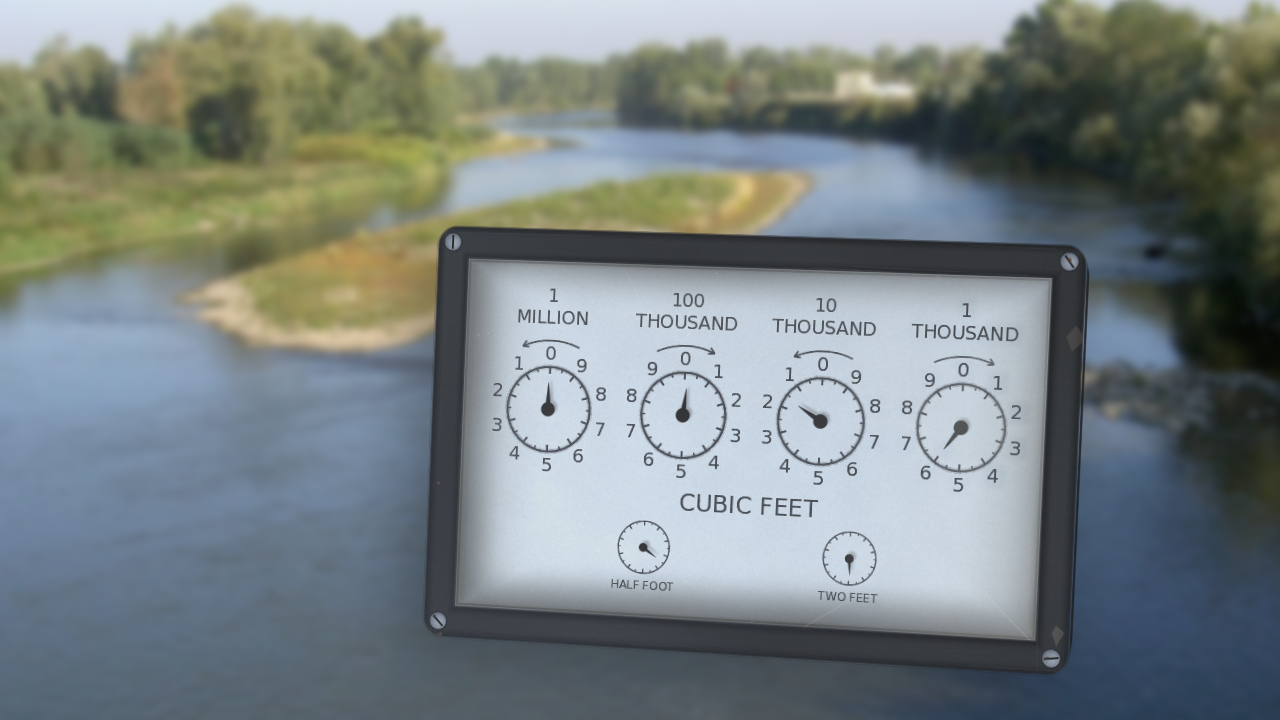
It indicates 1600 ft³
